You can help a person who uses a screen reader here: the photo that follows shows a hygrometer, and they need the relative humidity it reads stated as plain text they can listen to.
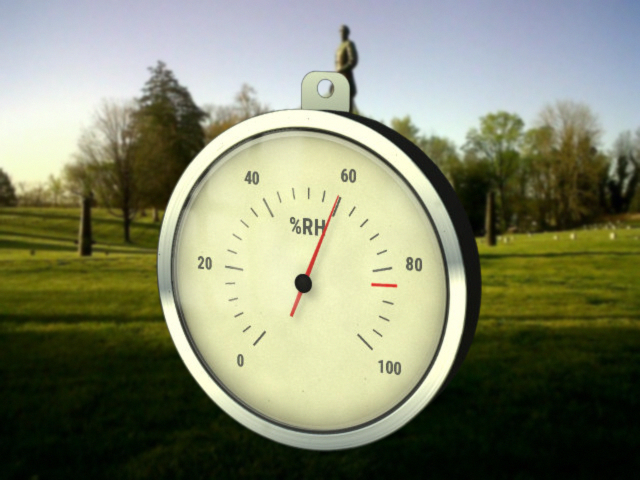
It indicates 60 %
